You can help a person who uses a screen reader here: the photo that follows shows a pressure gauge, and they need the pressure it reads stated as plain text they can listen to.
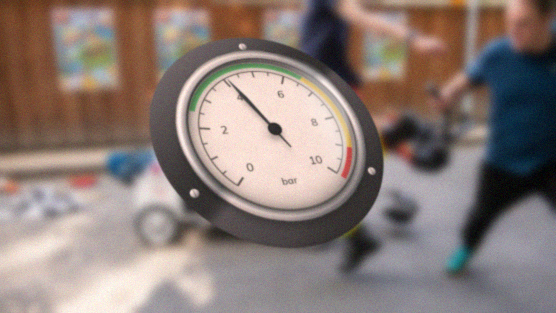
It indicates 4 bar
